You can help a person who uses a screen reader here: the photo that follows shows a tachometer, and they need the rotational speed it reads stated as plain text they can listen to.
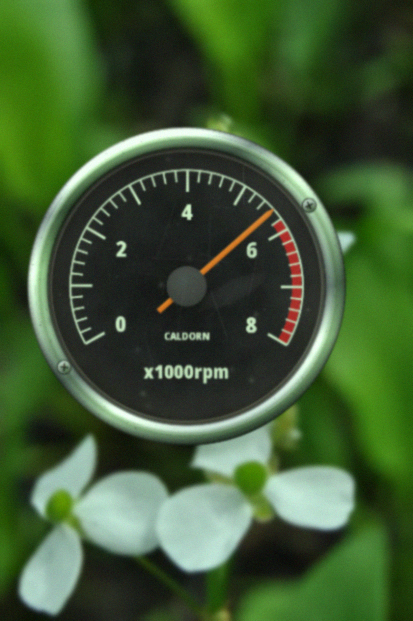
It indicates 5600 rpm
